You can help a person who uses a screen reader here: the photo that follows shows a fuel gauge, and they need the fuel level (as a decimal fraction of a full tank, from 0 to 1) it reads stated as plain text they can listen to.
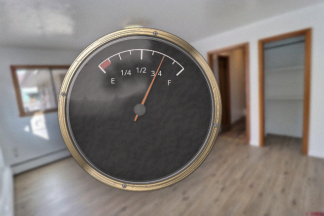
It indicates 0.75
